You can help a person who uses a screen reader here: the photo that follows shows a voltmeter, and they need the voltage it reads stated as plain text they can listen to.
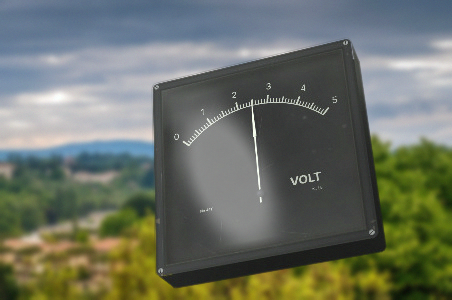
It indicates 2.5 V
